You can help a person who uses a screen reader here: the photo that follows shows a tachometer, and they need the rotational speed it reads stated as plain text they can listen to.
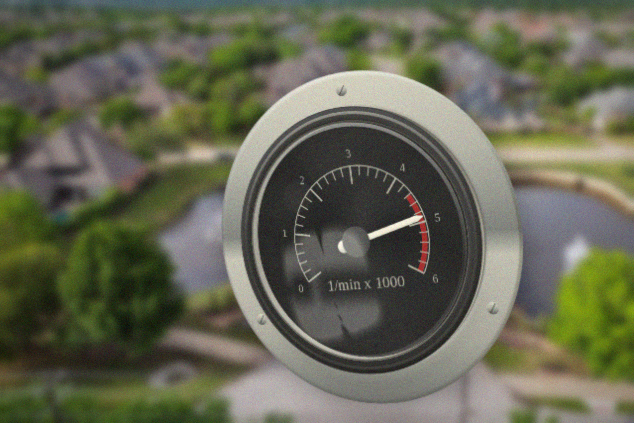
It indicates 4900 rpm
